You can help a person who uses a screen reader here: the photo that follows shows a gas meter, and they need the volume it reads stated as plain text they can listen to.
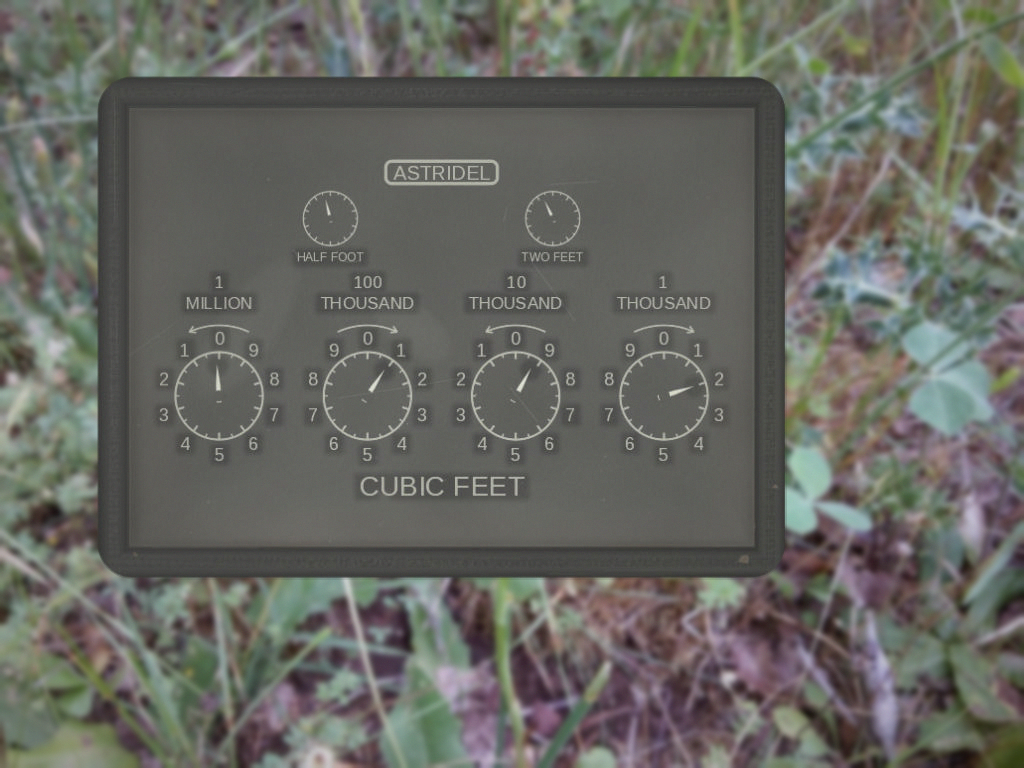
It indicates 9200 ft³
